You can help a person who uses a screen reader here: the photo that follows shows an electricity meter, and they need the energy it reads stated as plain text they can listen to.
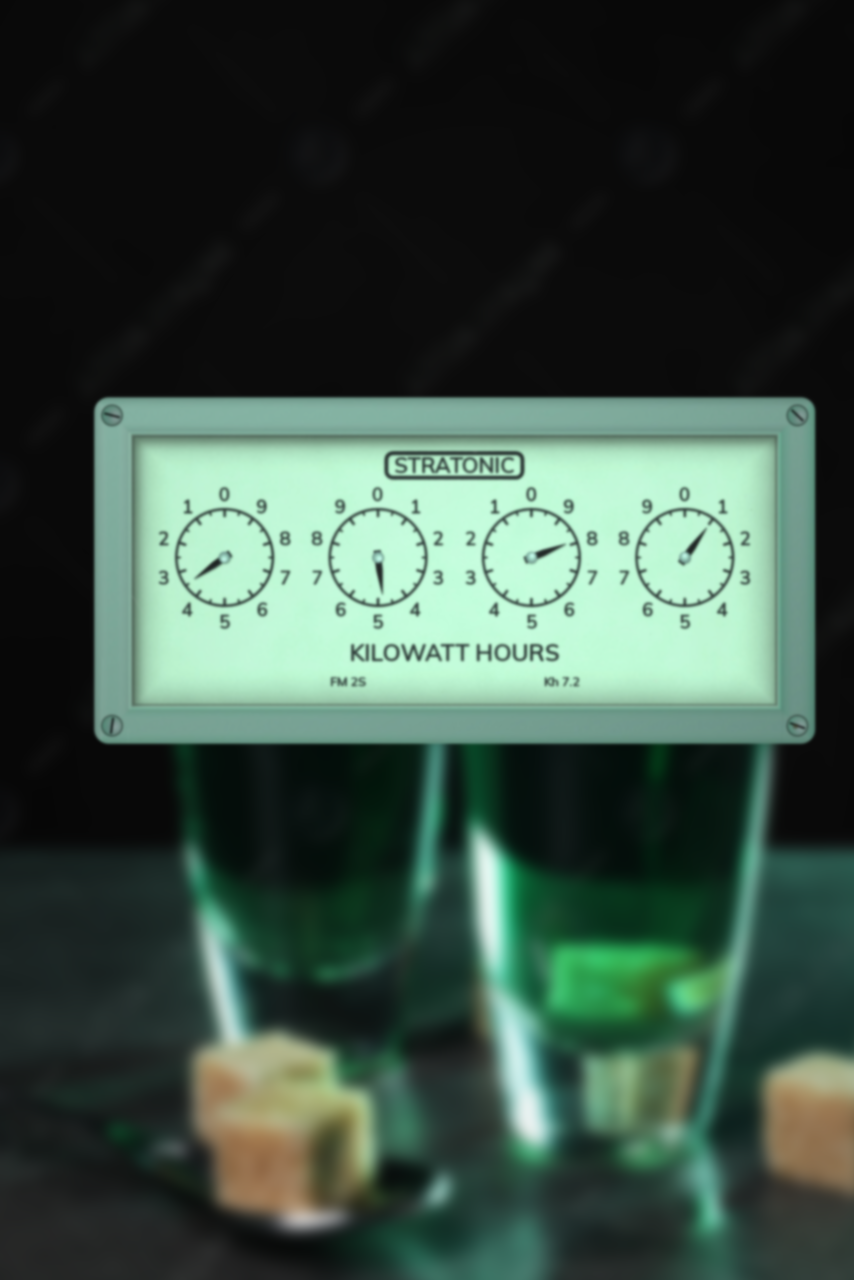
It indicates 3481 kWh
